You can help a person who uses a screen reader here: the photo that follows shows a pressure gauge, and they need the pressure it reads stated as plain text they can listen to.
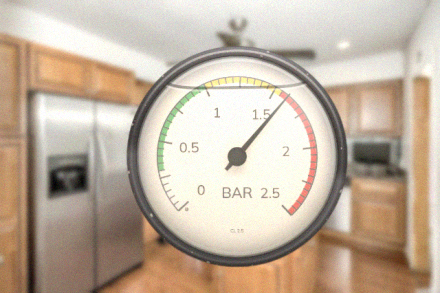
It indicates 1.6 bar
